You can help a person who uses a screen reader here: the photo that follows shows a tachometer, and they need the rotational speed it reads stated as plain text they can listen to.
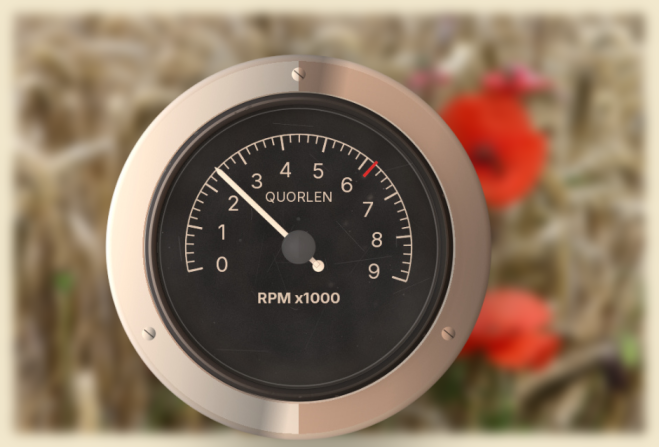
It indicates 2400 rpm
